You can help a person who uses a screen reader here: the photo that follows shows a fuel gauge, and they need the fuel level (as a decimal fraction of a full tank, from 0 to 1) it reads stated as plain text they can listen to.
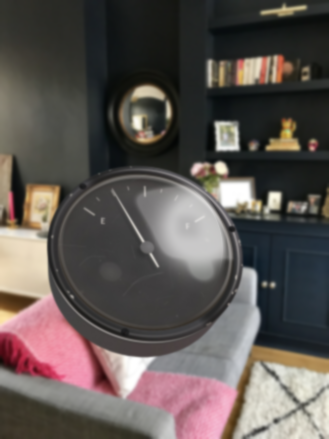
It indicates 0.25
